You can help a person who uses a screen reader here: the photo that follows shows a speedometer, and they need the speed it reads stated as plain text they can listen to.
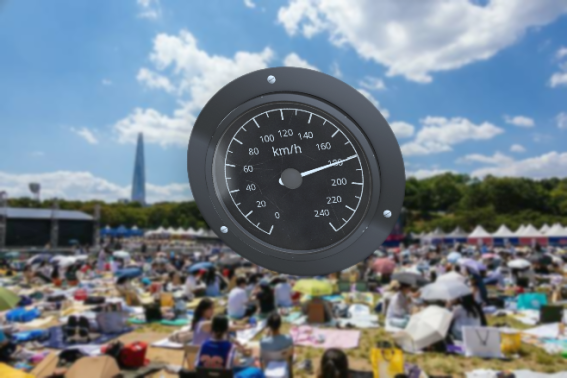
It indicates 180 km/h
